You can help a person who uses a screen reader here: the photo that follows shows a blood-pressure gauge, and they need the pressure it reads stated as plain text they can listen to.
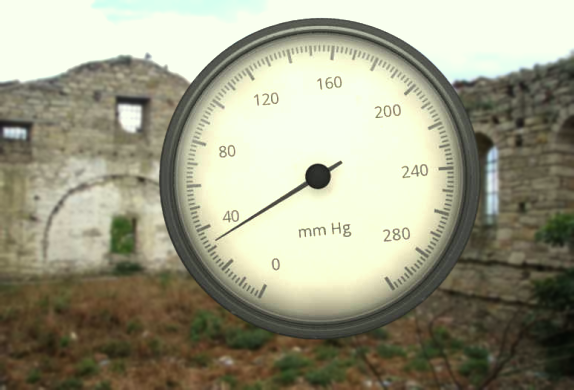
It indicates 32 mmHg
